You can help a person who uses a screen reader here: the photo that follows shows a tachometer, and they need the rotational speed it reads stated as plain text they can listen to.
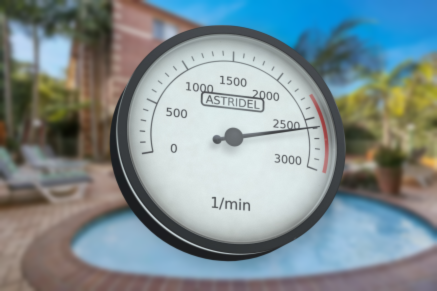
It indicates 2600 rpm
